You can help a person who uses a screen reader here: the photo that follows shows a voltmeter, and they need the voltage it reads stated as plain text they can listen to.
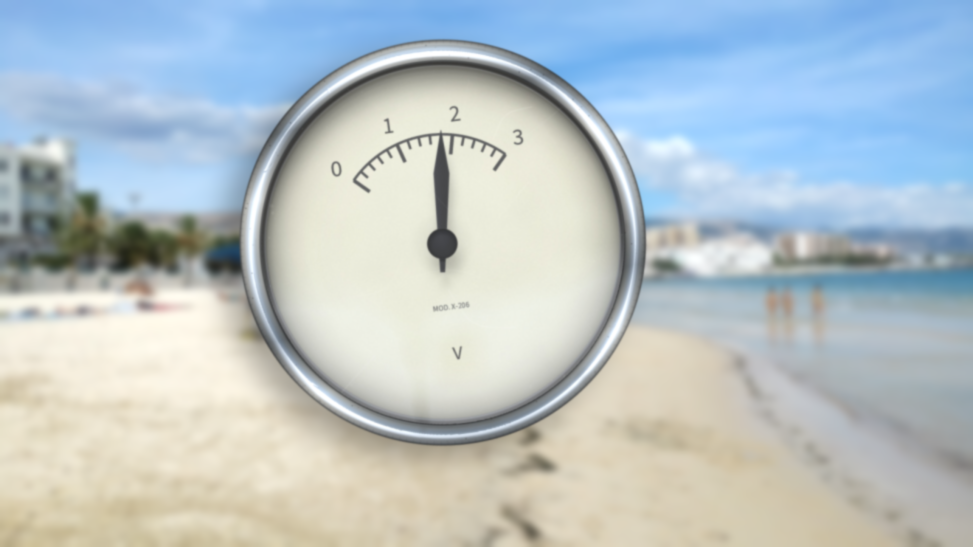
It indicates 1.8 V
